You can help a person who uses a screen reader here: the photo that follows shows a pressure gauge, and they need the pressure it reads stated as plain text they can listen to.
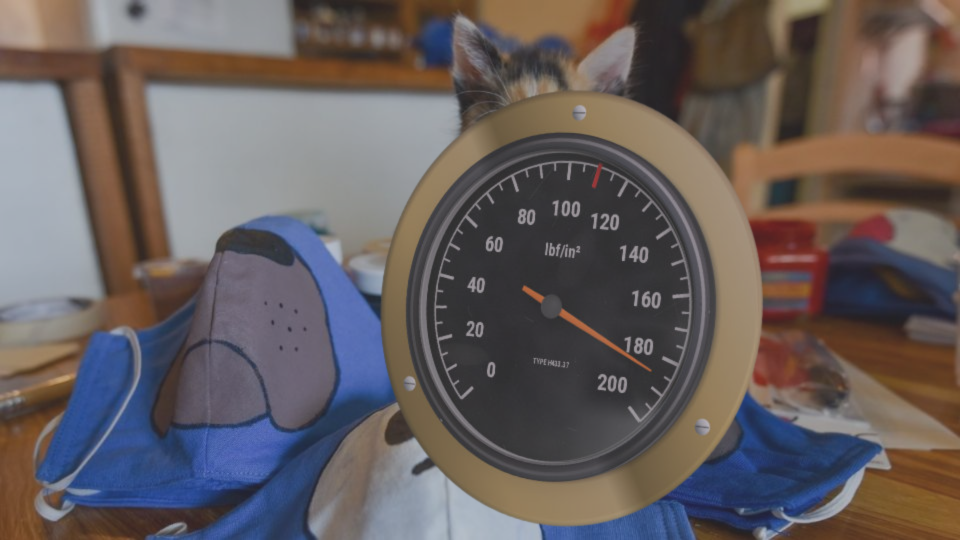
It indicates 185 psi
